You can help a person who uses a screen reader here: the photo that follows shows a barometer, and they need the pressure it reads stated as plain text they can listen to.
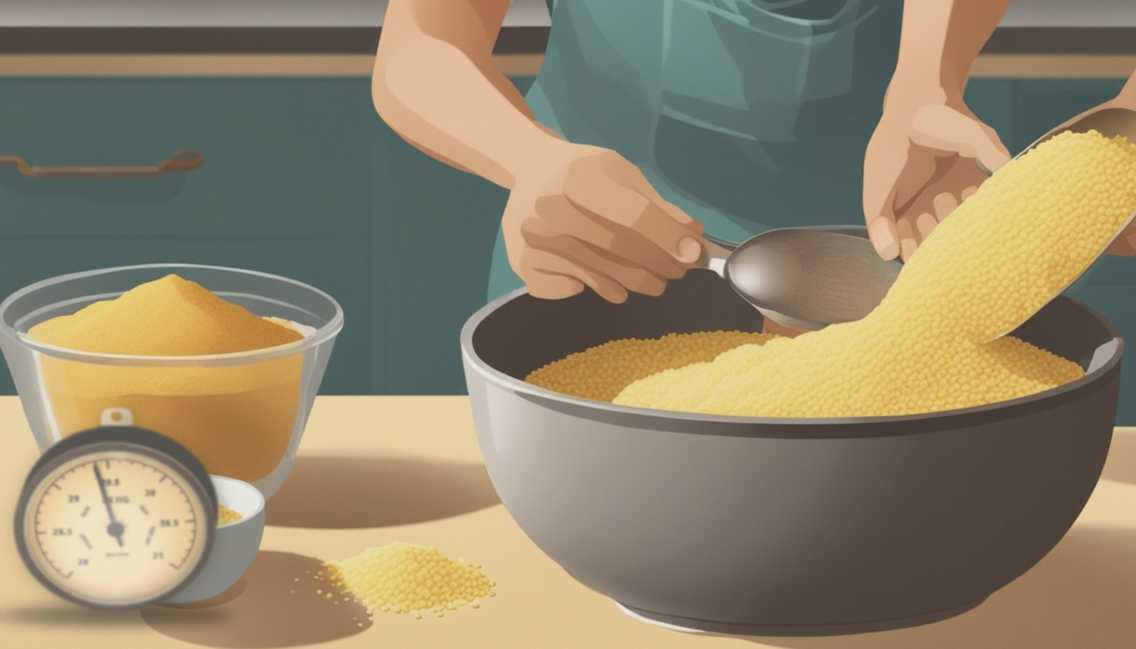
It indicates 29.4 inHg
